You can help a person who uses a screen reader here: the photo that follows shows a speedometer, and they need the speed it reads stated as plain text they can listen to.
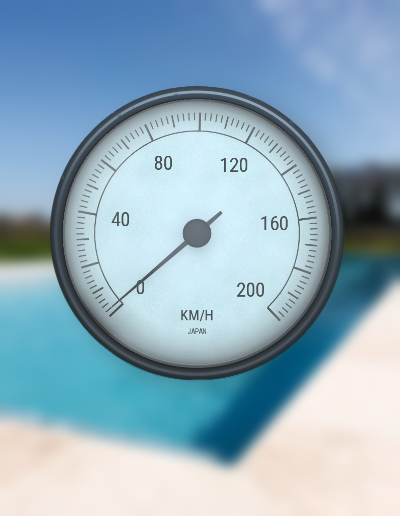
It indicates 2 km/h
